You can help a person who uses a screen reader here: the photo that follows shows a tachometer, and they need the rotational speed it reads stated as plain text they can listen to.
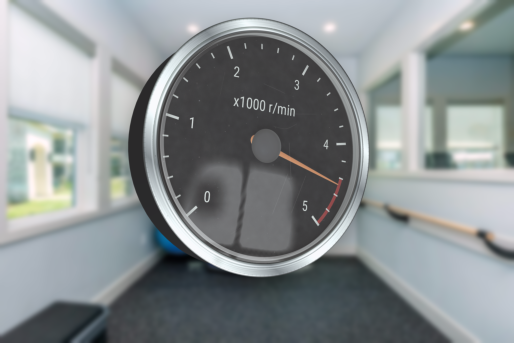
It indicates 4500 rpm
